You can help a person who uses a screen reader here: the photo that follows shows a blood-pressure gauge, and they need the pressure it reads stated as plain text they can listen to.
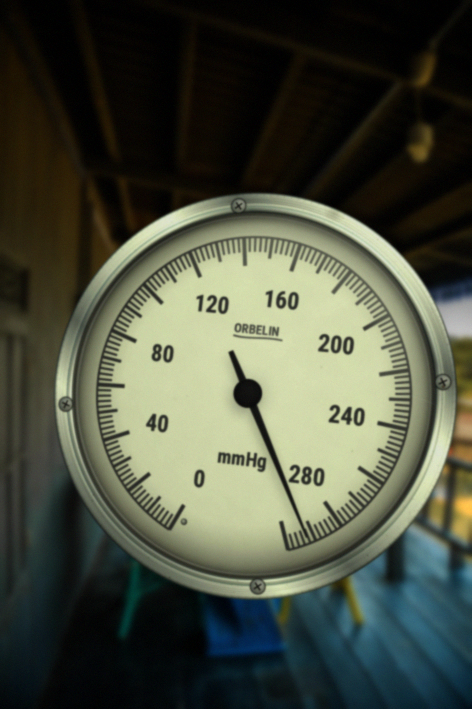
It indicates 292 mmHg
